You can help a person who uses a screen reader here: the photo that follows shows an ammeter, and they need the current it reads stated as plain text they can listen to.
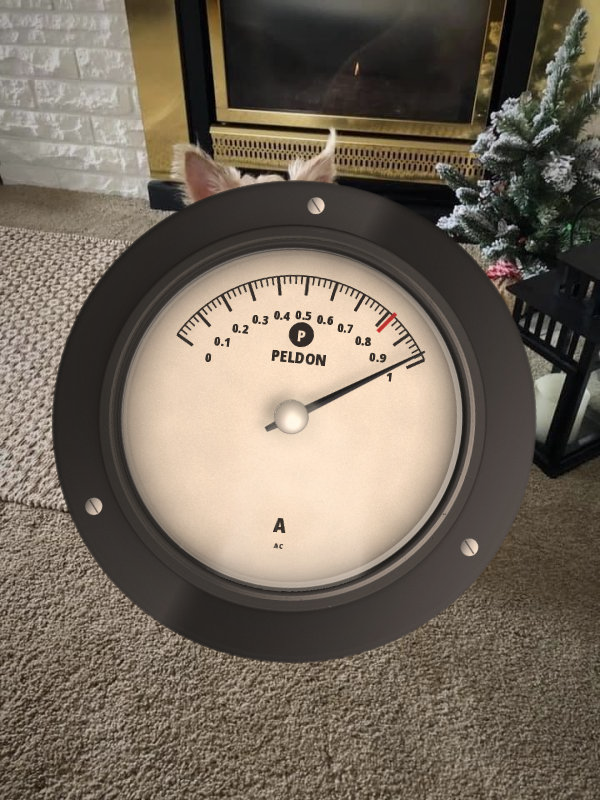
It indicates 0.98 A
